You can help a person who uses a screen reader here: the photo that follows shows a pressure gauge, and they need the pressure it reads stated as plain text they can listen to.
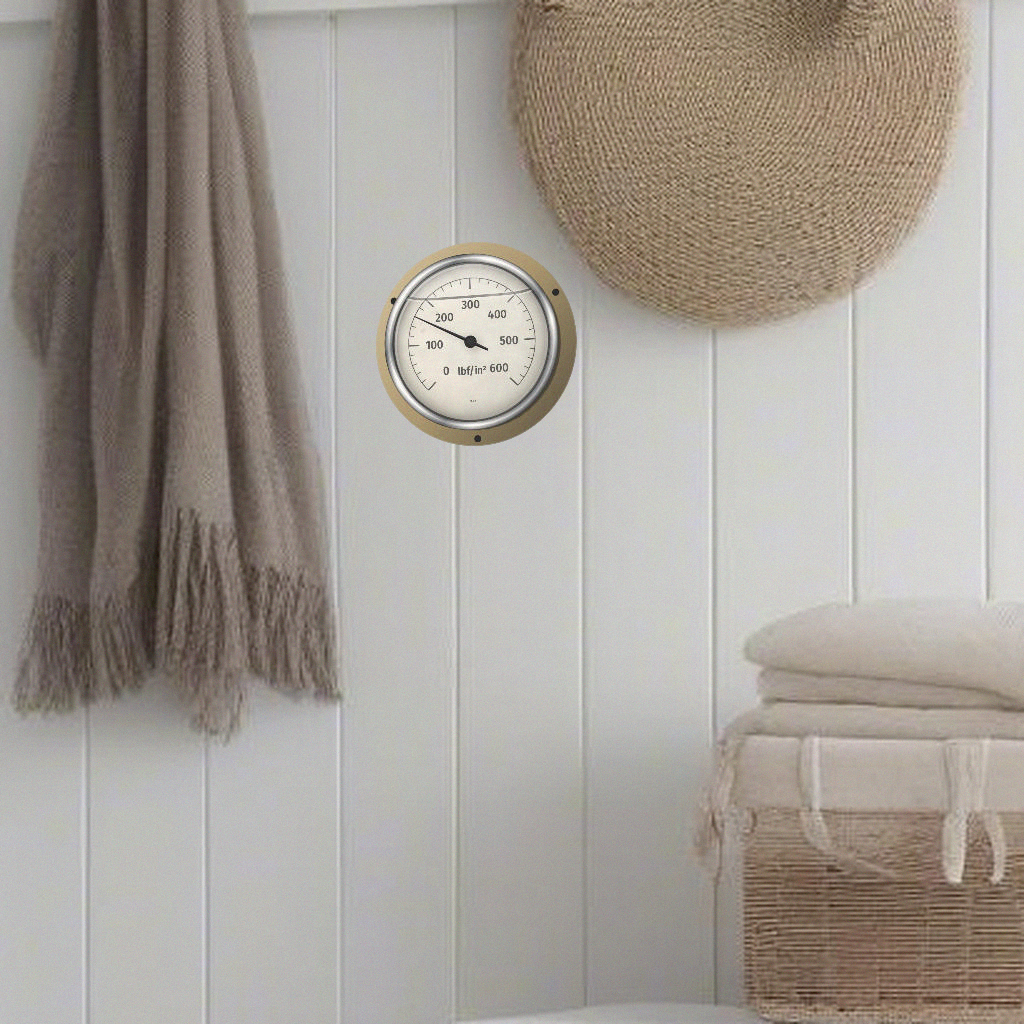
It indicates 160 psi
